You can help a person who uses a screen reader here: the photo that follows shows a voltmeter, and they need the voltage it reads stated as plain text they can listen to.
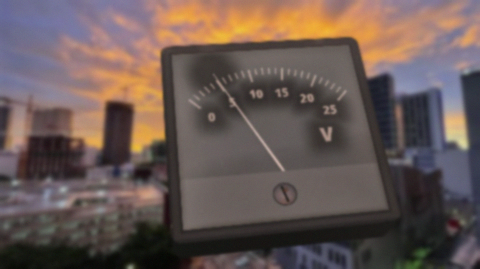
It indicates 5 V
